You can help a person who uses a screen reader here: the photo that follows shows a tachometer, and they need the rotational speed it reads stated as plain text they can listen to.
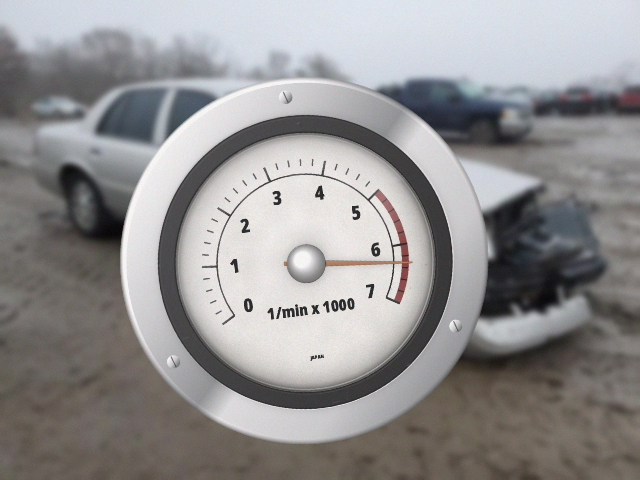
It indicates 6300 rpm
